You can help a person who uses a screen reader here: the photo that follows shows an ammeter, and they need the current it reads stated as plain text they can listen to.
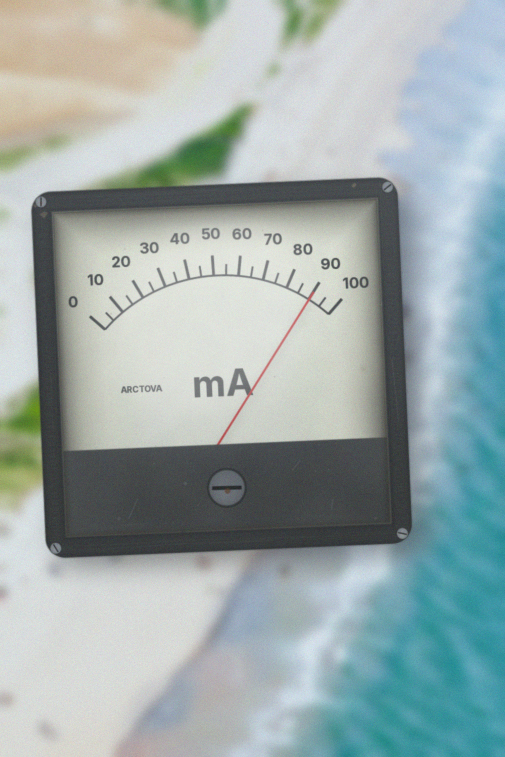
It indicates 90 mA
